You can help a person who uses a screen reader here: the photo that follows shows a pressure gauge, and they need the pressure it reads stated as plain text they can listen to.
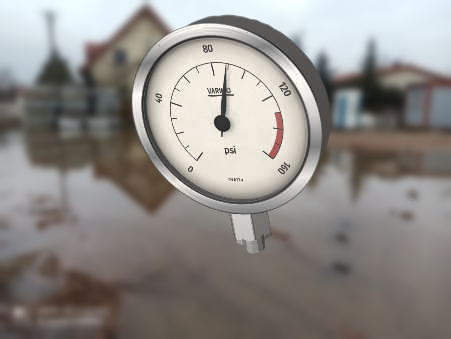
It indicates 90 psi
